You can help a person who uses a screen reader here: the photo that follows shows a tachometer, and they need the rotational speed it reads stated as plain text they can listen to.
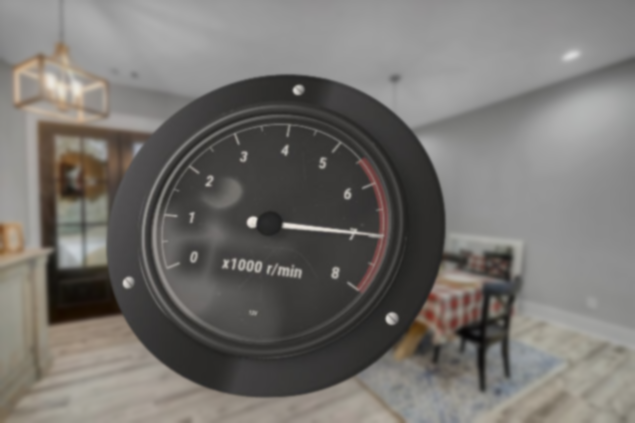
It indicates 7000 rpm
